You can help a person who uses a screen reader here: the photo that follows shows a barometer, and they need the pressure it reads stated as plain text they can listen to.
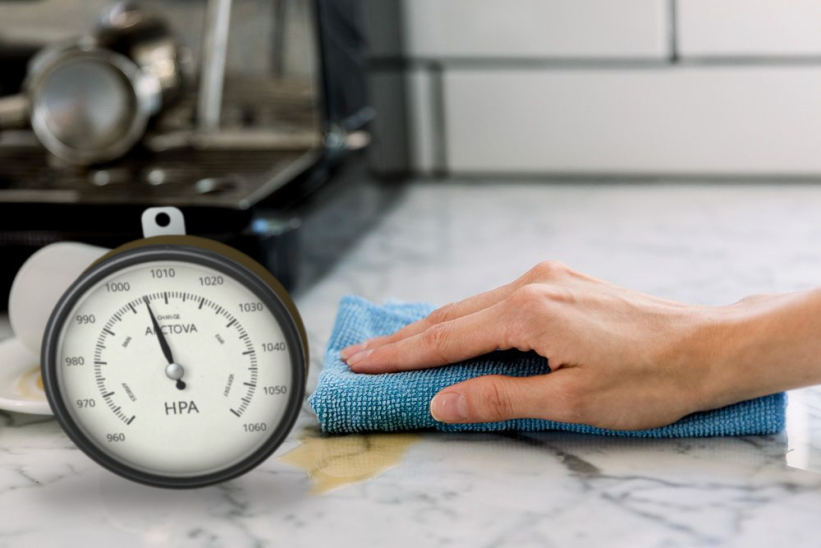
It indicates 1005 hPa
